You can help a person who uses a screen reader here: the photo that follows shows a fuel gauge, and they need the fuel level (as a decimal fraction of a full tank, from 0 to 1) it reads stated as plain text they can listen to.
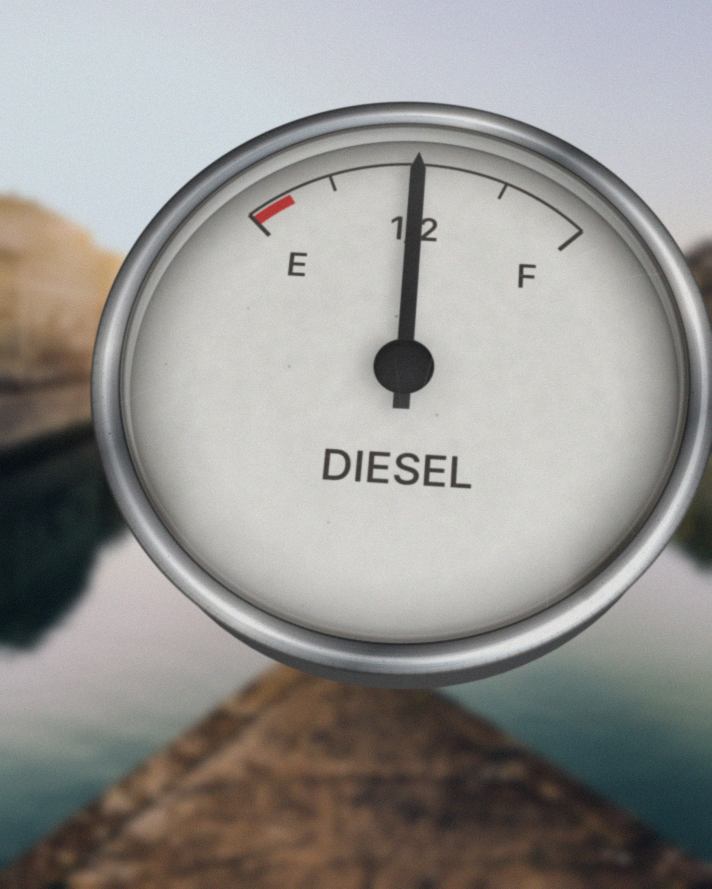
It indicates 0.5
